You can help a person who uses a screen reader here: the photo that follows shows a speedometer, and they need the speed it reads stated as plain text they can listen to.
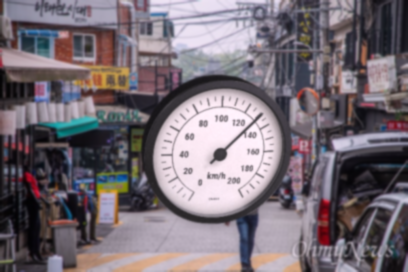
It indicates 130 km/h
